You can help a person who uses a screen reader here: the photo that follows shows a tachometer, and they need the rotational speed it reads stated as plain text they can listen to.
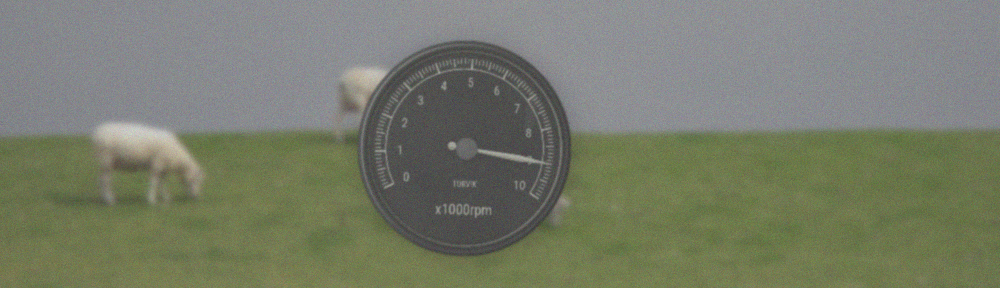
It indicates 9000 rpm
